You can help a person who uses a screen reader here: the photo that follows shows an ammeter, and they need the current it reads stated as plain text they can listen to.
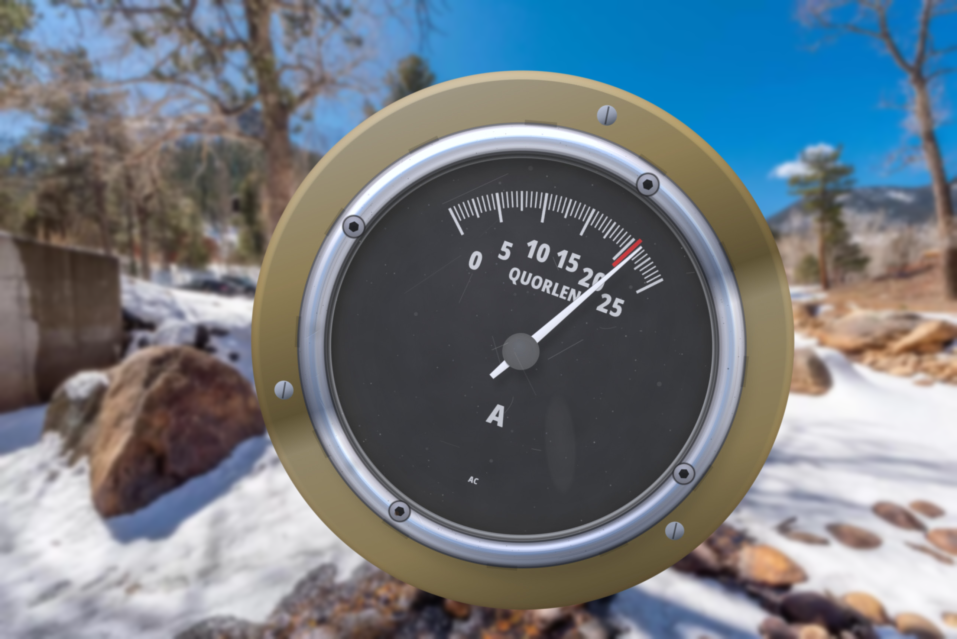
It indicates 21 A
